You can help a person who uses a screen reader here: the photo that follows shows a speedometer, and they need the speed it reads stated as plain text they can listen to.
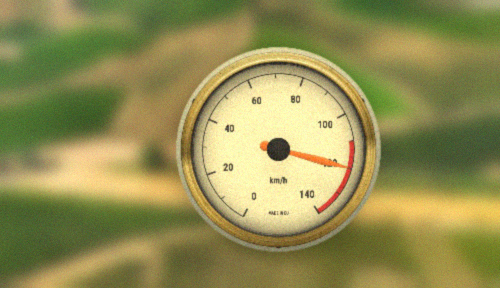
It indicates 120 km/h
